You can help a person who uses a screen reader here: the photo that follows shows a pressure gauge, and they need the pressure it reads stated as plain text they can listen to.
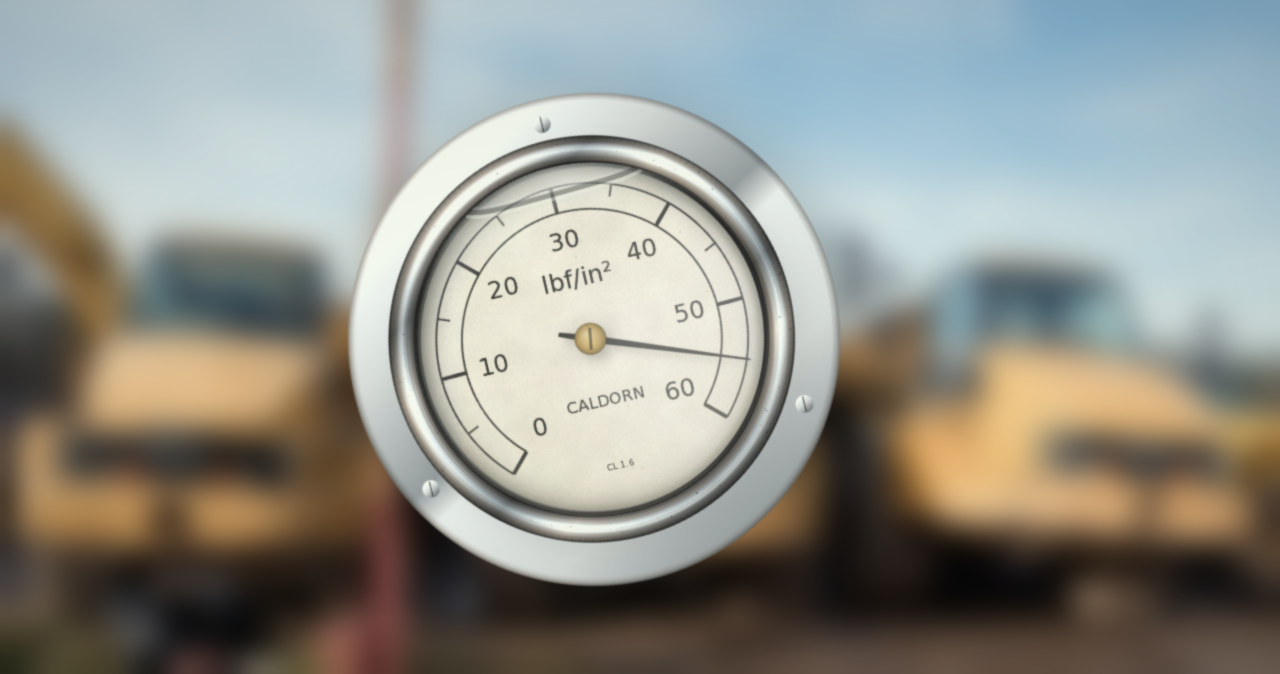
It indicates 55 psi
